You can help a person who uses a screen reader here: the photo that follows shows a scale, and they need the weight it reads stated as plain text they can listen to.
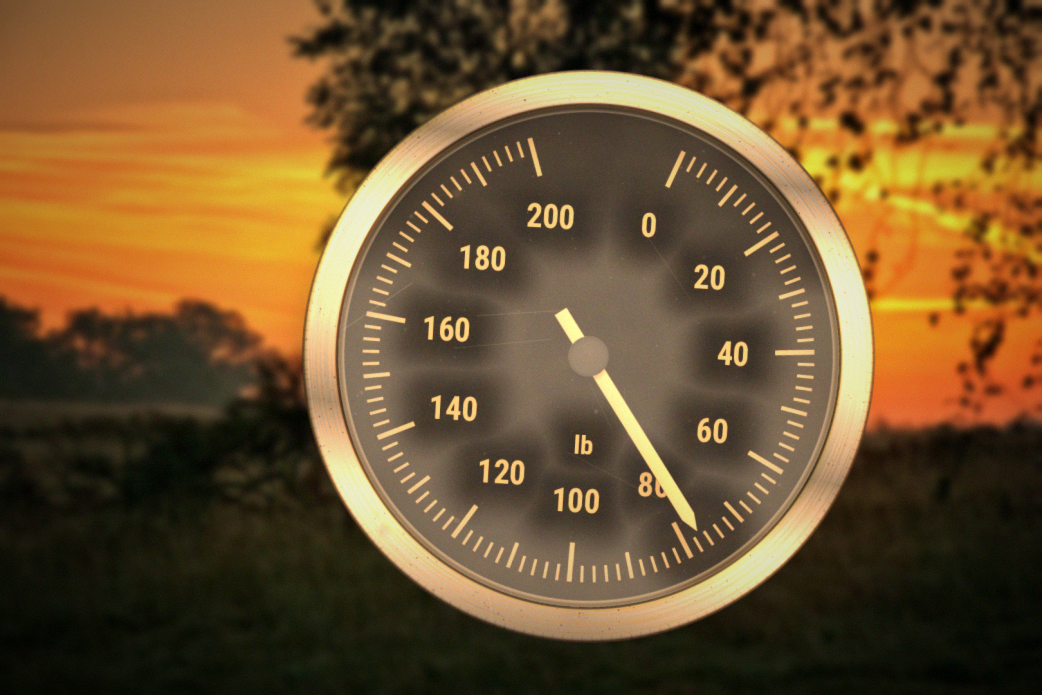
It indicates 77 lb
